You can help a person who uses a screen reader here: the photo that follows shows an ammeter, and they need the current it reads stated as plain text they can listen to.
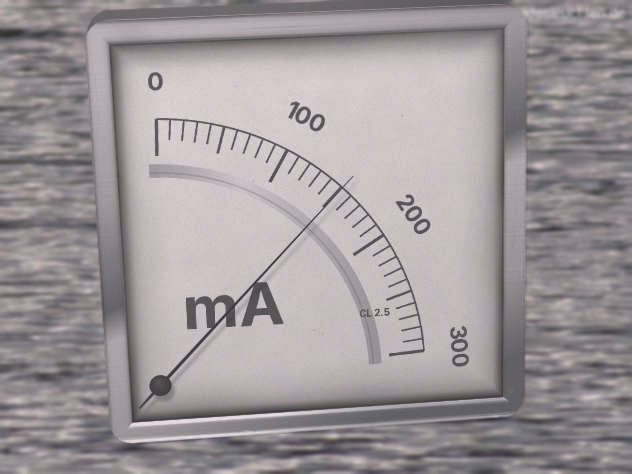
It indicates 150 mA
